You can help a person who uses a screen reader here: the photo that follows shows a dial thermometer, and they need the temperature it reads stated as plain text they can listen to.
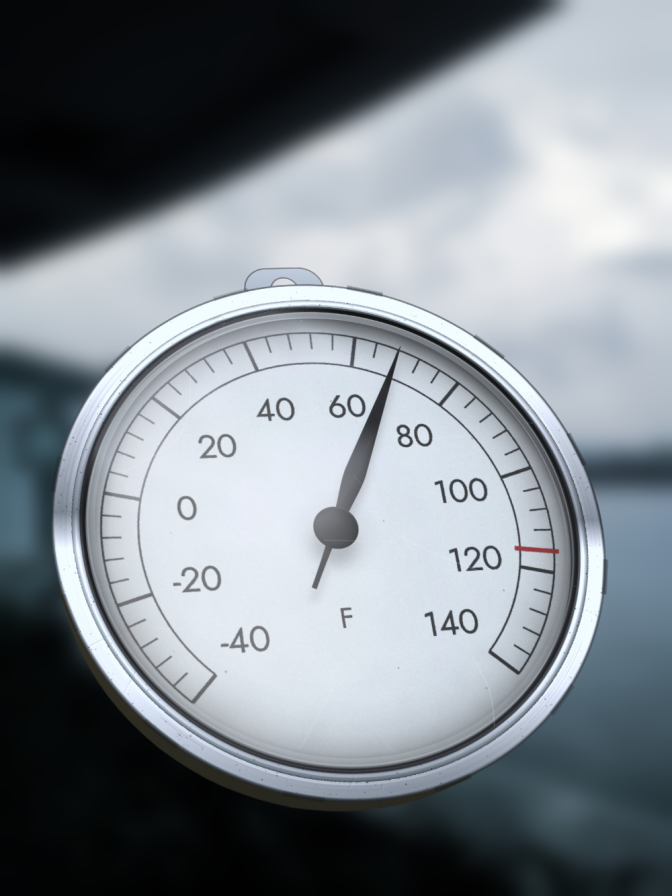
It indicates 68 °F
